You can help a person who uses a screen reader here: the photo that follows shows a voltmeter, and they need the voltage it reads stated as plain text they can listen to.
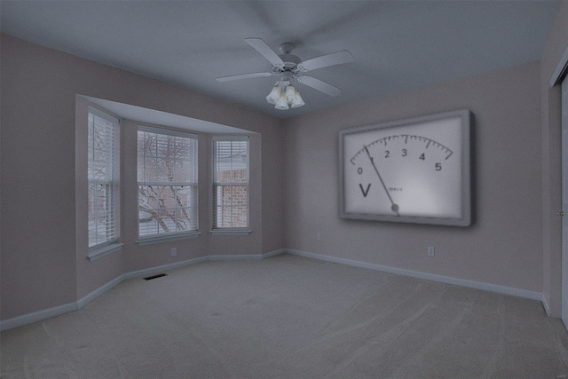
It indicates 1 V
